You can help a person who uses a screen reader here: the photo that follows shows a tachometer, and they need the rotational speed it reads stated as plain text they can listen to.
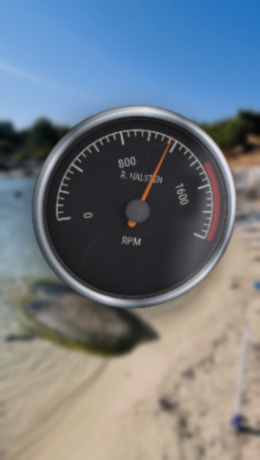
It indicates 1150 rpm
